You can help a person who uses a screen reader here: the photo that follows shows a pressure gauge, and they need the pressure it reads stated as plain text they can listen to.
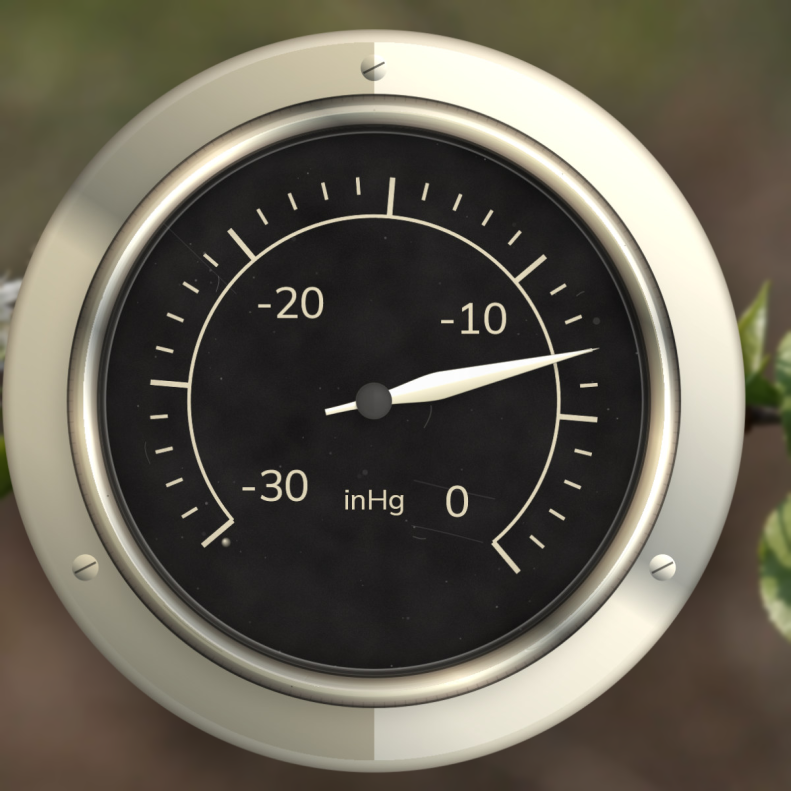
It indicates -7 inHg
